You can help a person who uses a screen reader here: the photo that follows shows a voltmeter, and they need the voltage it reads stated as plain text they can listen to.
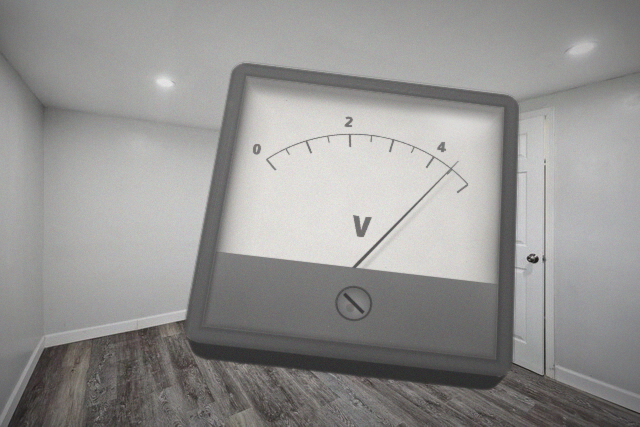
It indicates 4.5 V
